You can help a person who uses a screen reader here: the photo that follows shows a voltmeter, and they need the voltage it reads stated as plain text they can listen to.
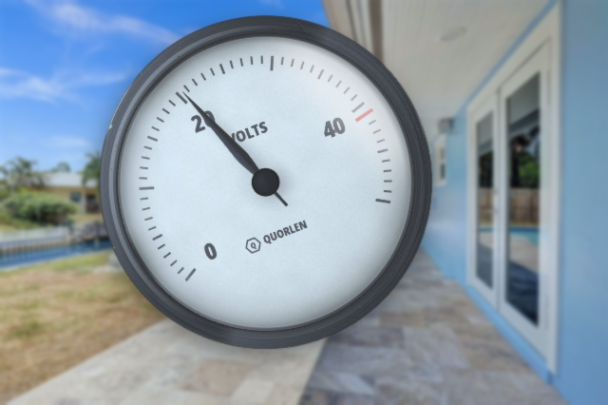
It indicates 20.5 V
